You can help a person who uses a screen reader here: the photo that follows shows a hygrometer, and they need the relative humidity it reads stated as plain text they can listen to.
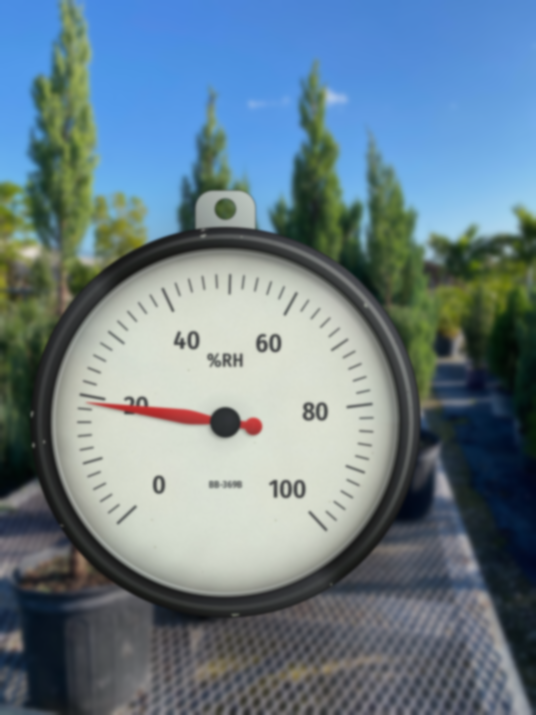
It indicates 19 %
